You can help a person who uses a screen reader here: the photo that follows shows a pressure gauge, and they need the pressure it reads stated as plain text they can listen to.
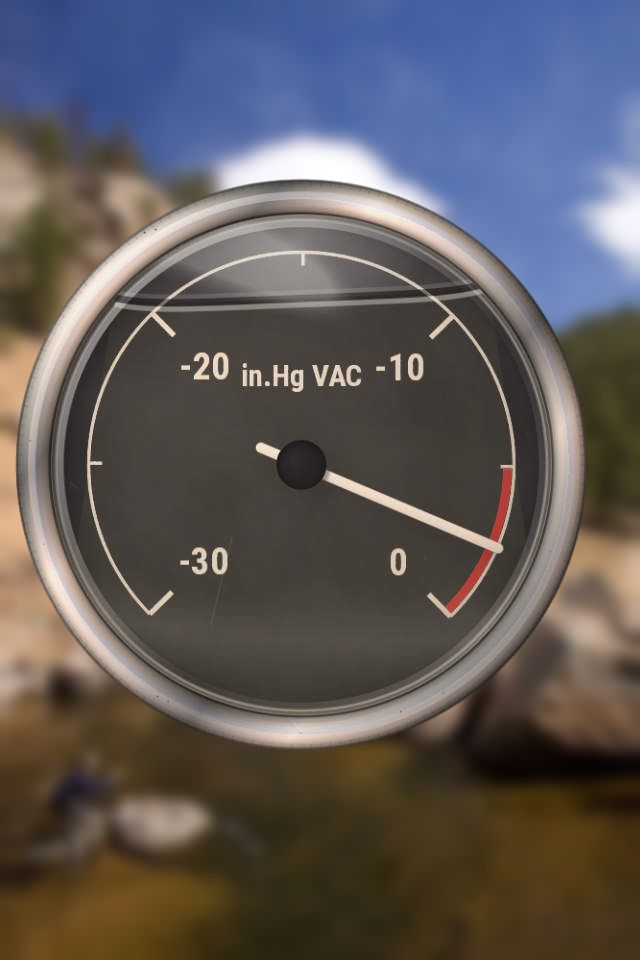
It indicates -2.5 inHg
